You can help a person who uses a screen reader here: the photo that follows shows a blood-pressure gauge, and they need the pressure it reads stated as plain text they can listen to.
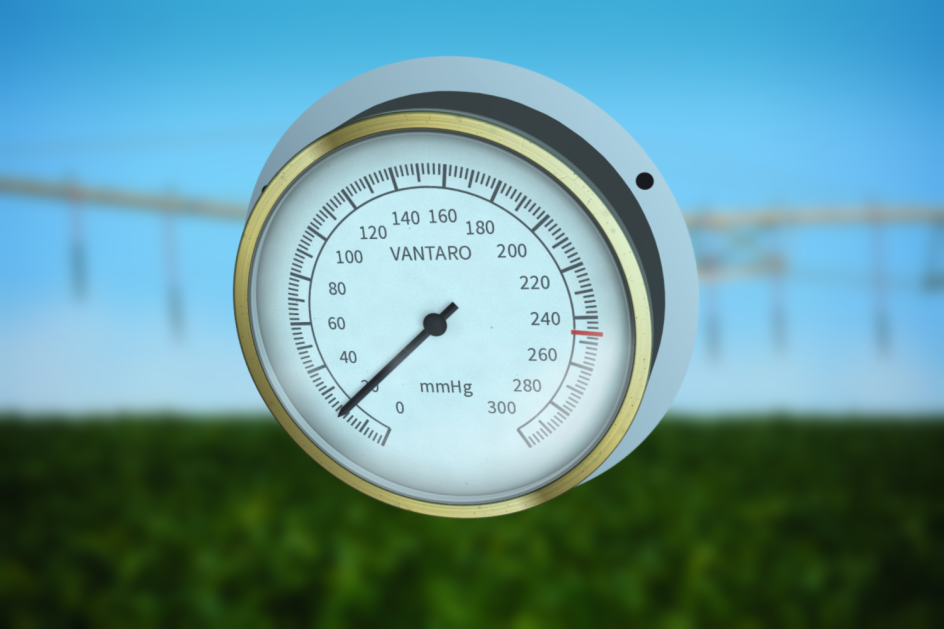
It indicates 20 mmHg
